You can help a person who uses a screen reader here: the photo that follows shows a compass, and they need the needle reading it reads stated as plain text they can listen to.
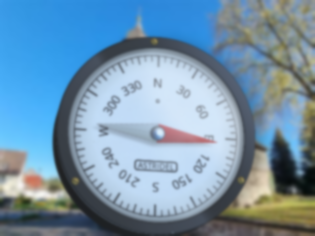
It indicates 95 °
